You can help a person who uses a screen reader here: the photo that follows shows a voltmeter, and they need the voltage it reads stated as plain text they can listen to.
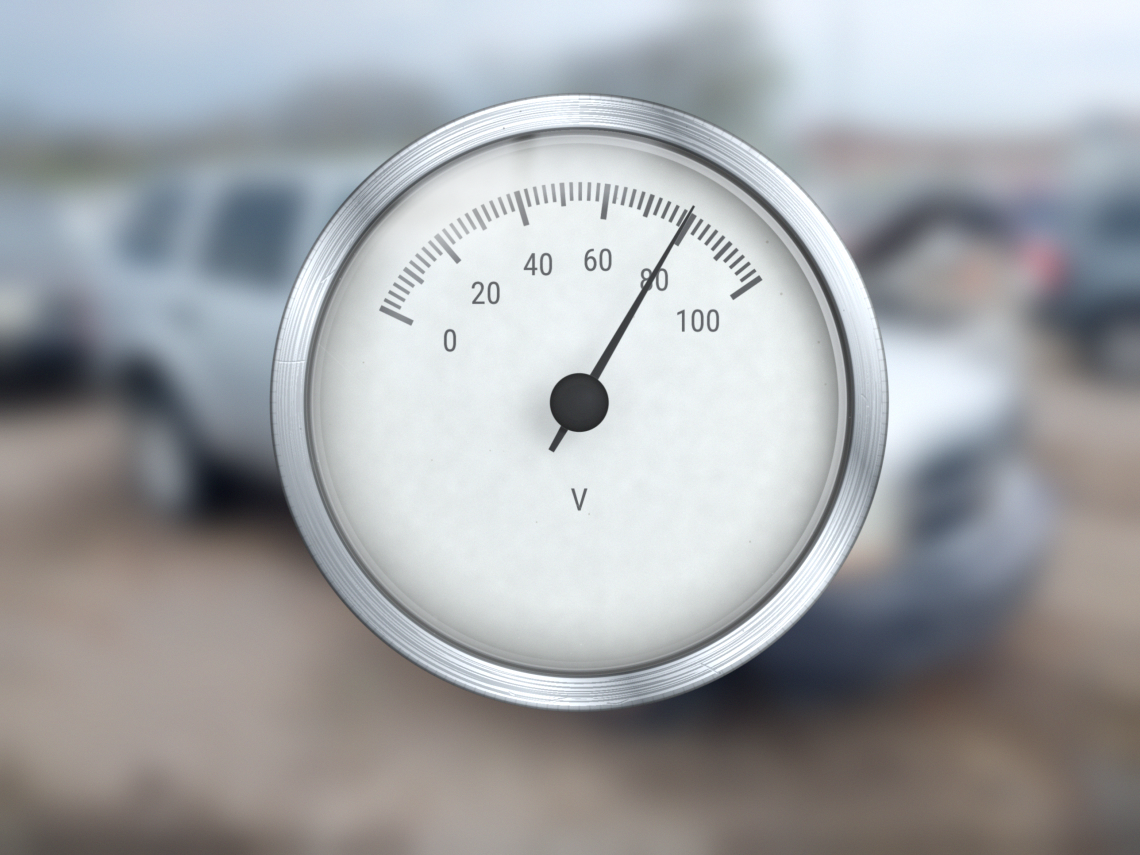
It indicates 79 V
